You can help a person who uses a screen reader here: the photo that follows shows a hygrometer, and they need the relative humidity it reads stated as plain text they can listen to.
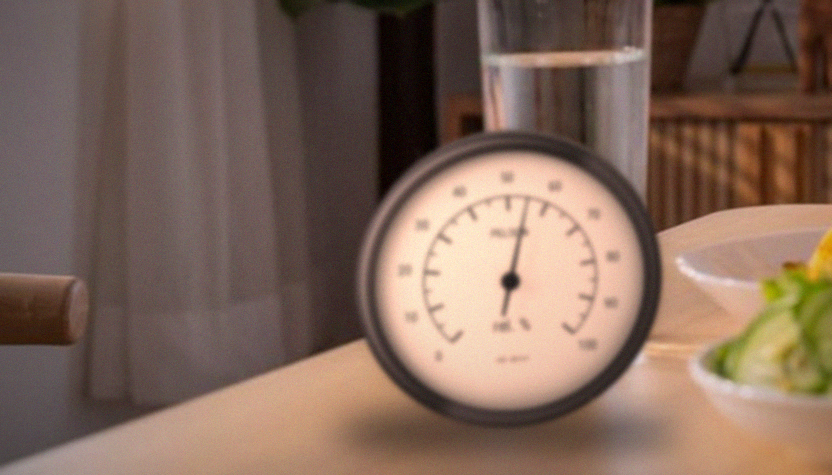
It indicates 55 %
